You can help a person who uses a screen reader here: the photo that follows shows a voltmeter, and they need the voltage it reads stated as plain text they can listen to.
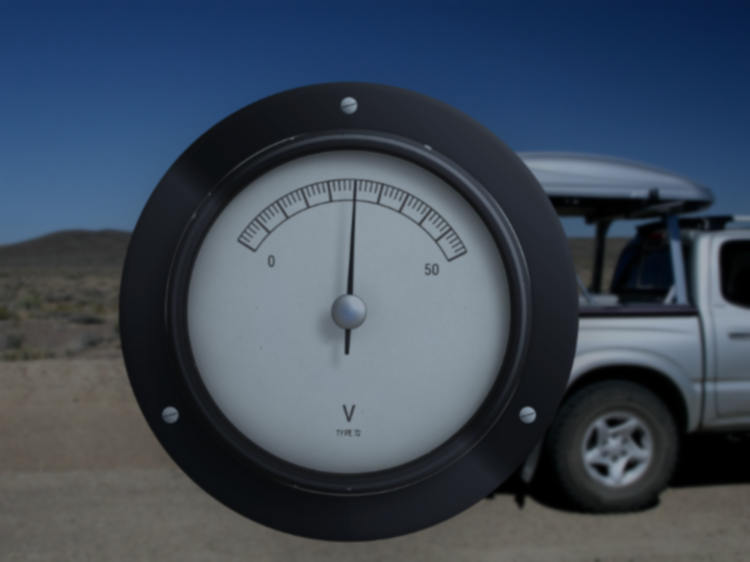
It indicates 25 V
